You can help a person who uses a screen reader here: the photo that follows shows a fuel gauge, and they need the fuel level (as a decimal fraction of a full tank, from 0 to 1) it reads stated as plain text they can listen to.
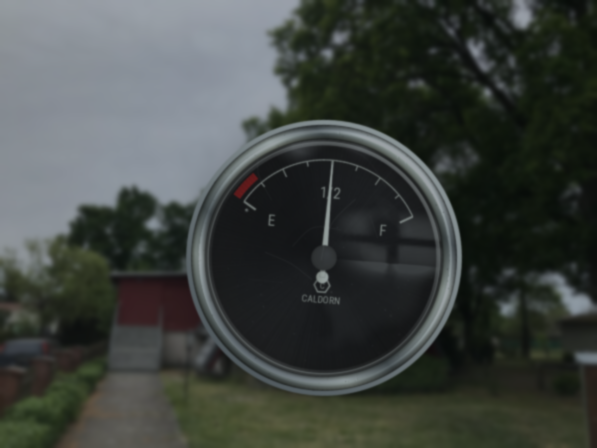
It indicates 0.5
